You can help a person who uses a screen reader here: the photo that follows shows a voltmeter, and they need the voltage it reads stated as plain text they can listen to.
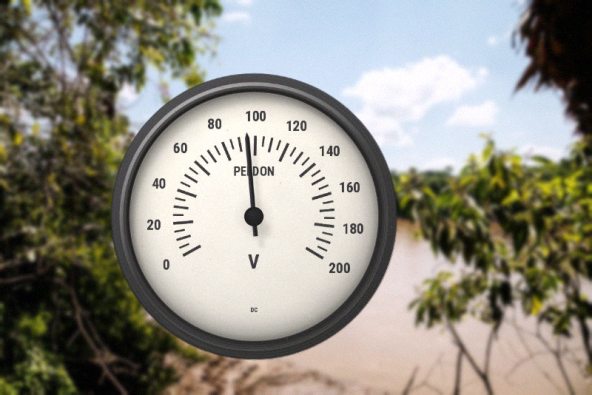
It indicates 95 V
